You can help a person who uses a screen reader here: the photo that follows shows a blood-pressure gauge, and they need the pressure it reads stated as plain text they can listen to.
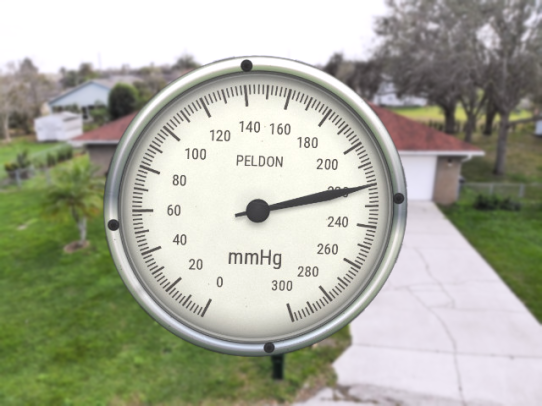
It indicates 220 mmHg
